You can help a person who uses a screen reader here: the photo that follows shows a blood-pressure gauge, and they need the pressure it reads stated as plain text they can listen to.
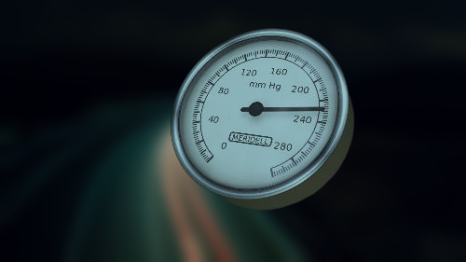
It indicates 230 mmHg
